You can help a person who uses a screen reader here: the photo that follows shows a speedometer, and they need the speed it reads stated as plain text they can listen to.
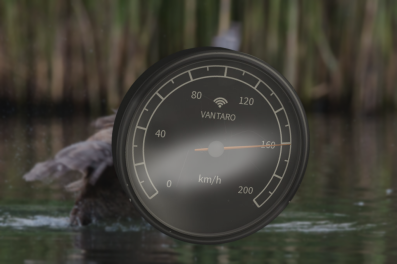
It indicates 160 km/h
